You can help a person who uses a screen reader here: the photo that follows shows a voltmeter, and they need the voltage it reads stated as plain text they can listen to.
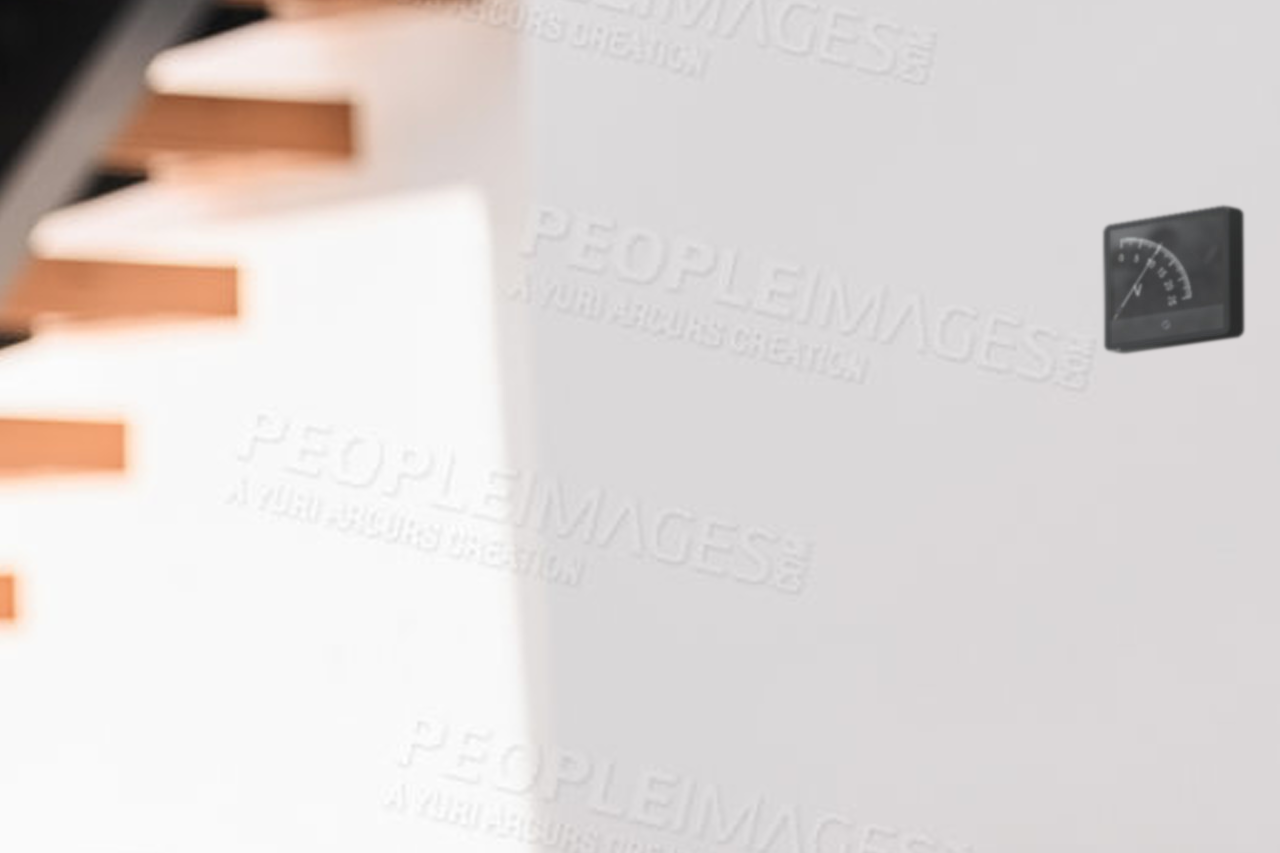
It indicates 10 V
